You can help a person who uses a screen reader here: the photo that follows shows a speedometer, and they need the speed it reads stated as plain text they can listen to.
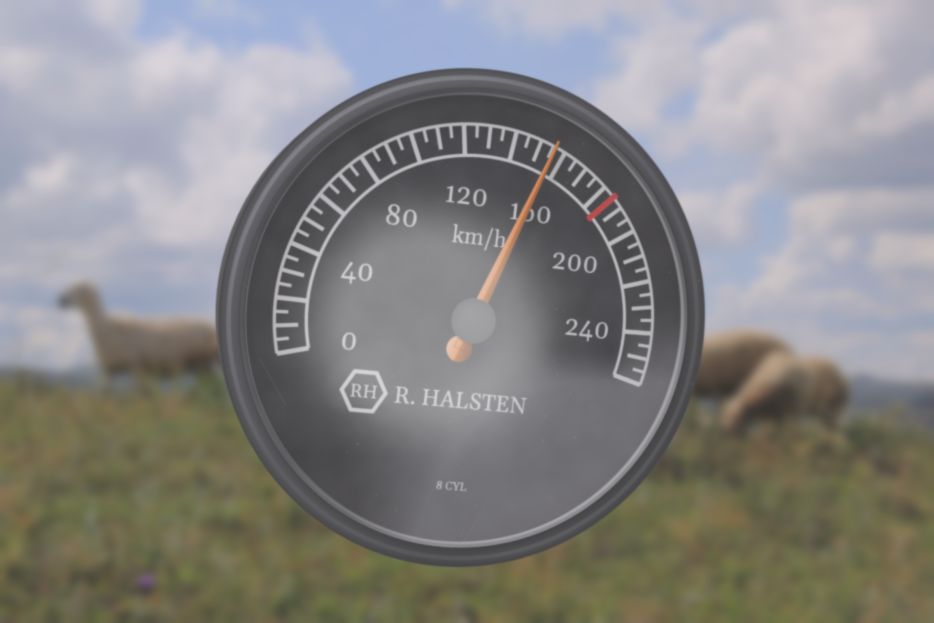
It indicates 155 km/h
